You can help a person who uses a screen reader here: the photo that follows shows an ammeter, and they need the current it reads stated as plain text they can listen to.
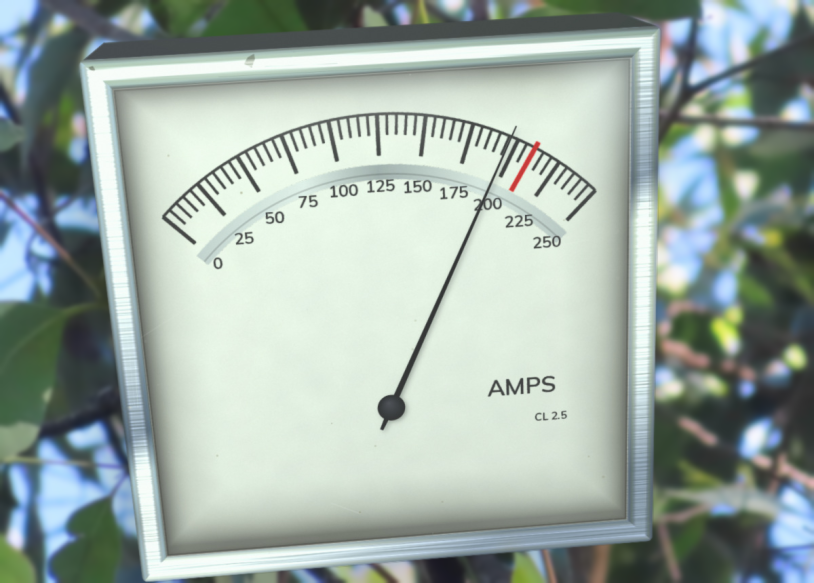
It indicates 195 A
